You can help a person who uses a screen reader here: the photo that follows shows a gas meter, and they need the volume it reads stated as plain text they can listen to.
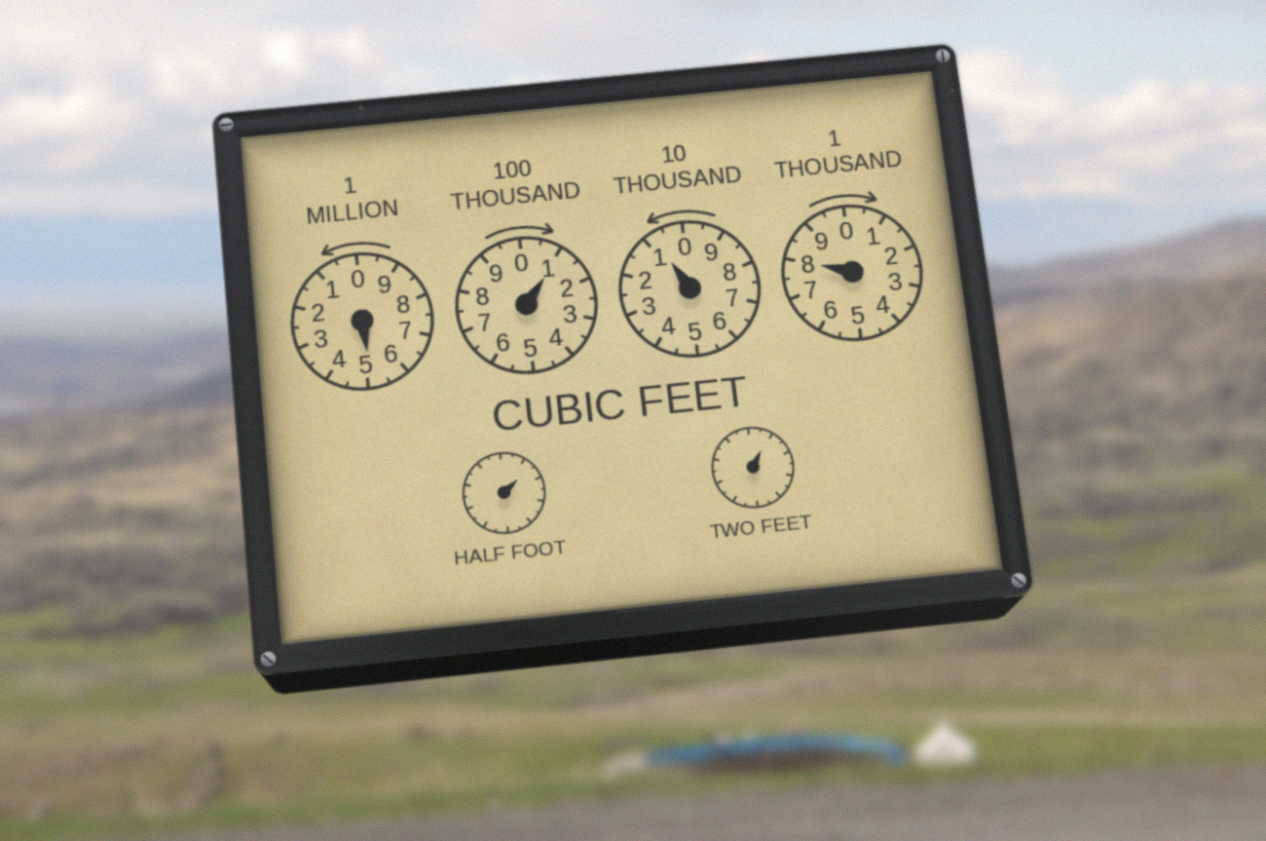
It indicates 510800 ft³
